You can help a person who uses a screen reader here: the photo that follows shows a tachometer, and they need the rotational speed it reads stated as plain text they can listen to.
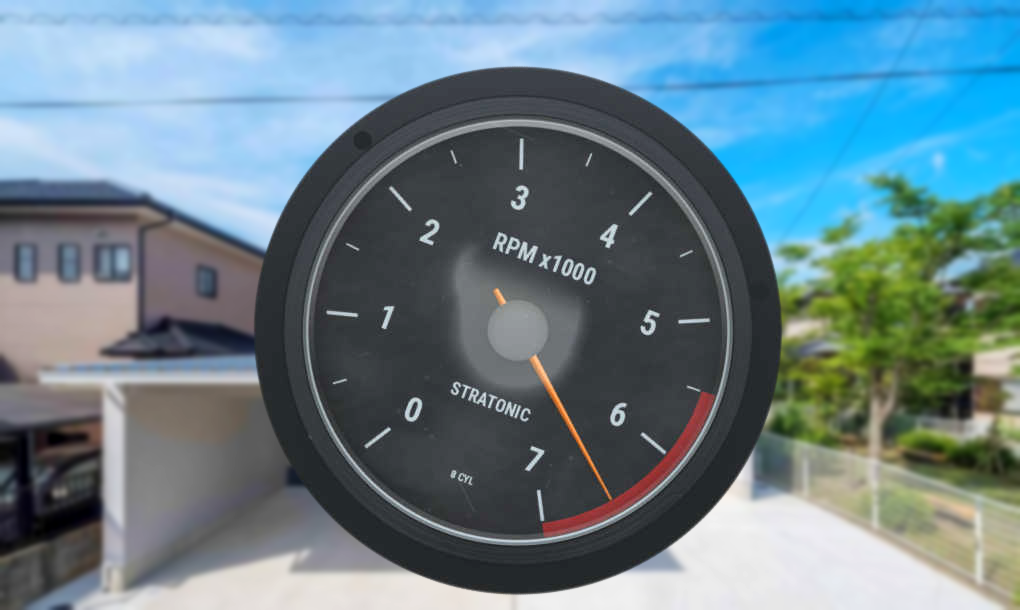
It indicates 6500 rpm
